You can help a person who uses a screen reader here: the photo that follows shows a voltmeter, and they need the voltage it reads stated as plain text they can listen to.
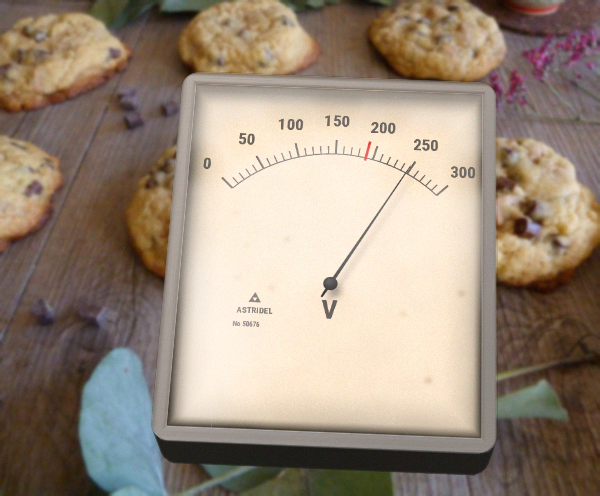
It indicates 250 V
